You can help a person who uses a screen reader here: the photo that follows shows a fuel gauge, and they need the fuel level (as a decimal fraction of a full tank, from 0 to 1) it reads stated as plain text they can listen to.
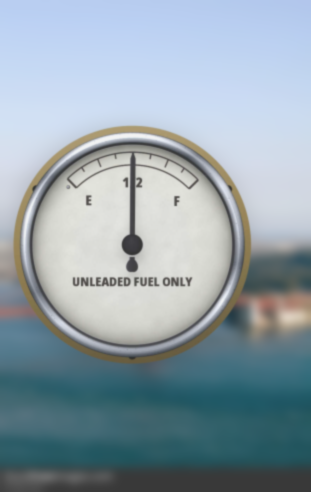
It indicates 0.5
